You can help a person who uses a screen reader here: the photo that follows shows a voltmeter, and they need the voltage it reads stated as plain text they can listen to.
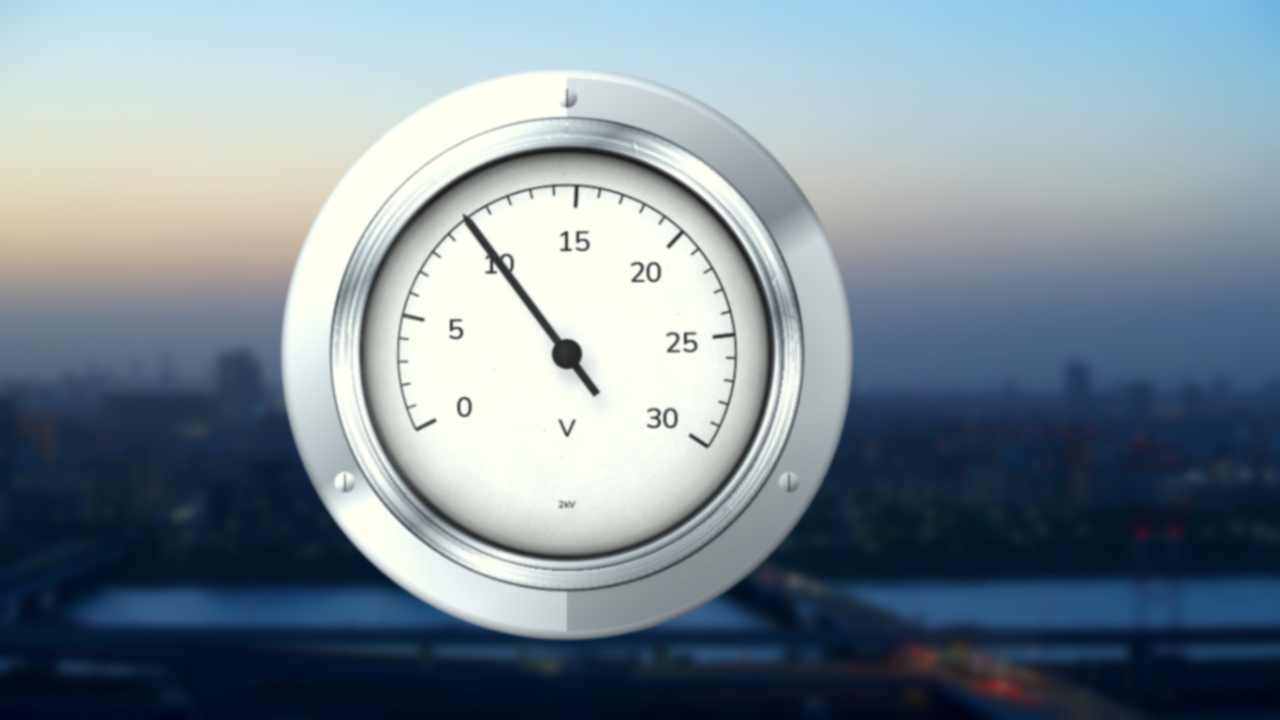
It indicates 10 V
